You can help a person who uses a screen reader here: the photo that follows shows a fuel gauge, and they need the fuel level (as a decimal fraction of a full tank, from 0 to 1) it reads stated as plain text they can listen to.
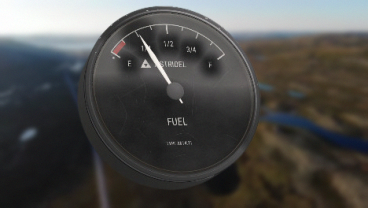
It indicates 0.25
